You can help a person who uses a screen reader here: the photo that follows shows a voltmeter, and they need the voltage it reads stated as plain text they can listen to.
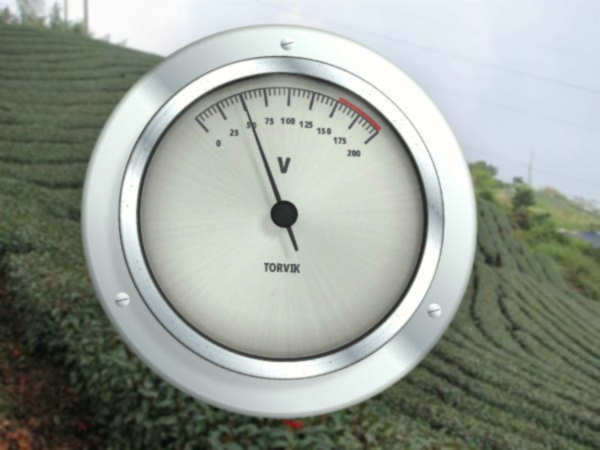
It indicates 50 V
